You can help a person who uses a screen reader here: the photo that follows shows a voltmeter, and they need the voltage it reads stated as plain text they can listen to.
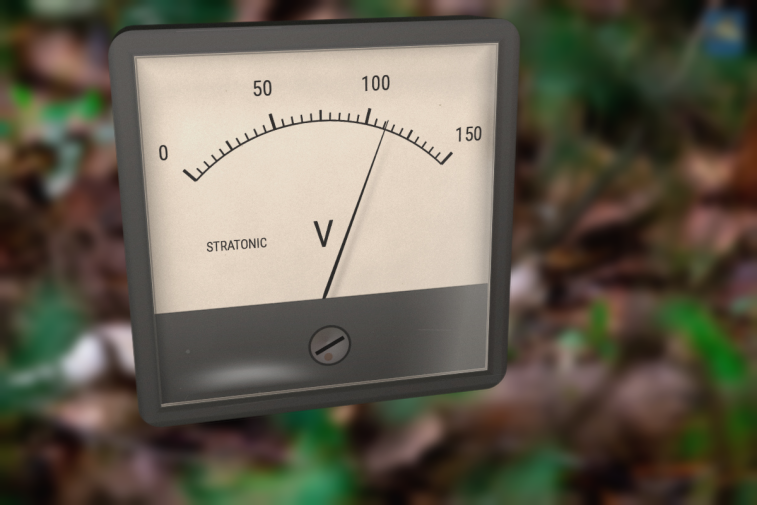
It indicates 110 V
